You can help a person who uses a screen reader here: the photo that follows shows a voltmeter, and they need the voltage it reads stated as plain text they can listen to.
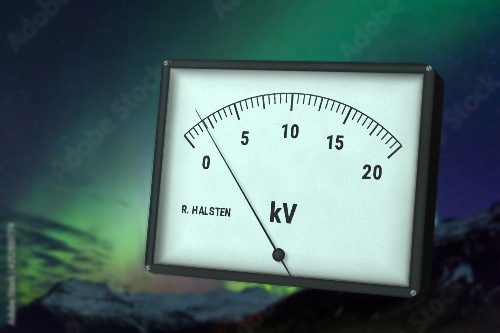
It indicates 2 kV
